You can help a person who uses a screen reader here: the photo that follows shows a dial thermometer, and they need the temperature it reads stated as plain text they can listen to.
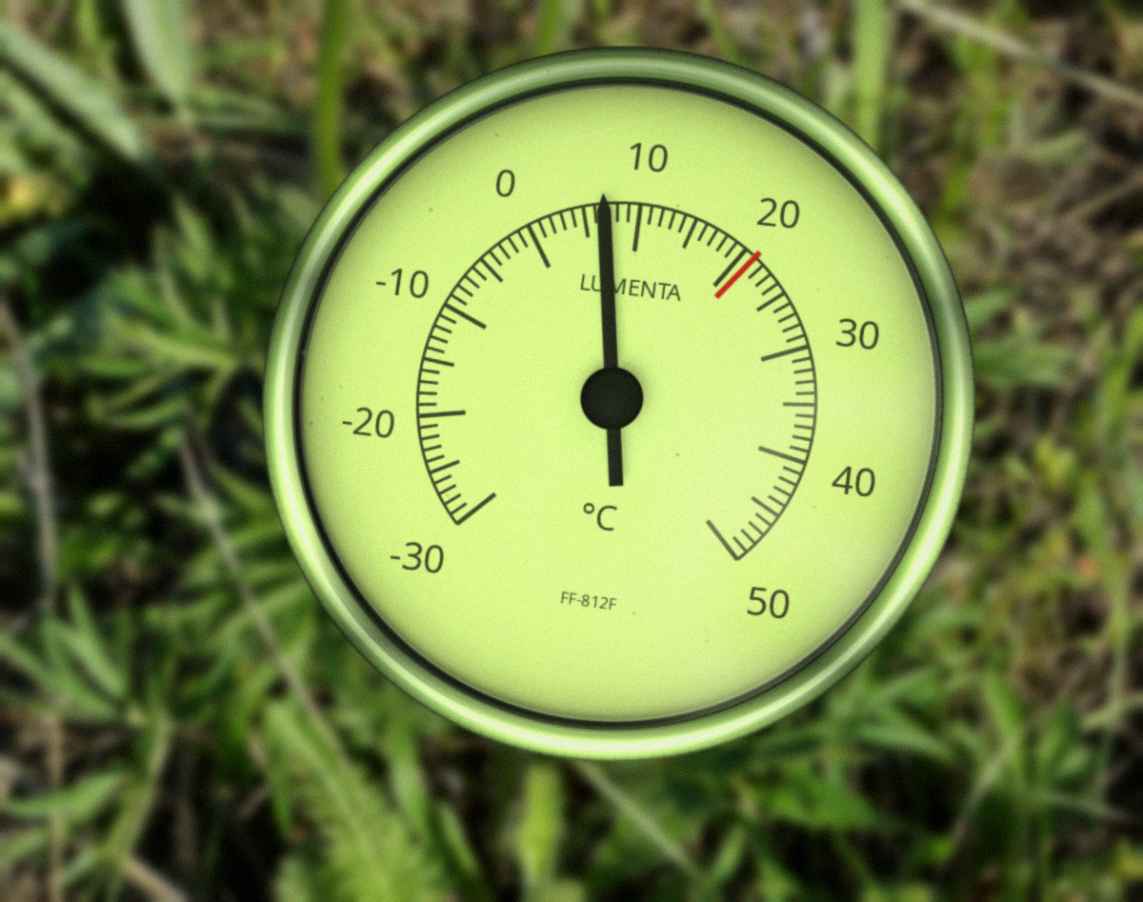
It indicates 7 °C
